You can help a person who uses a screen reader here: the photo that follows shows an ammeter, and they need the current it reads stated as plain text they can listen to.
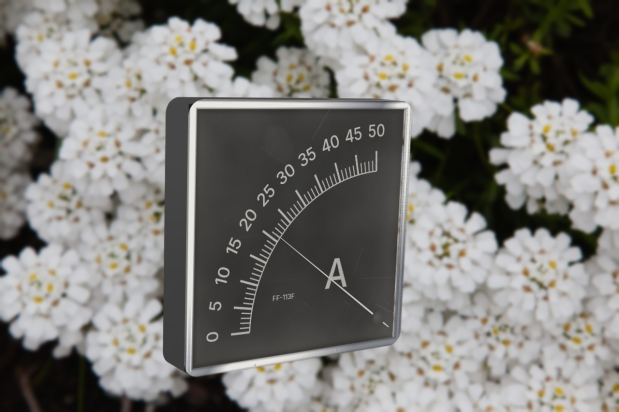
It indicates 21 A
